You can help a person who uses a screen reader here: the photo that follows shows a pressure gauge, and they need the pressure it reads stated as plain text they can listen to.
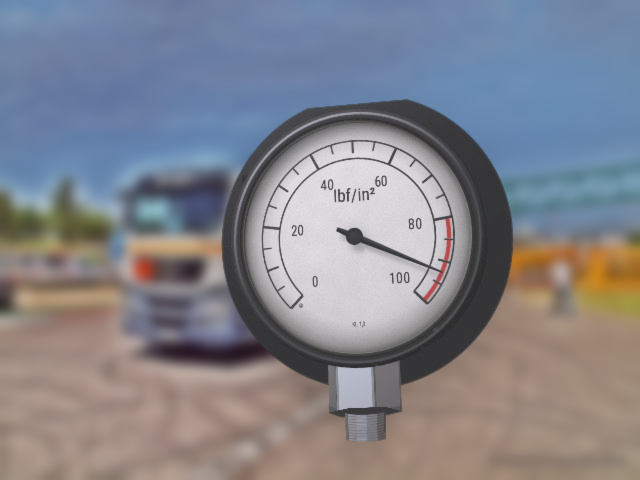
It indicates 92.5 psi
